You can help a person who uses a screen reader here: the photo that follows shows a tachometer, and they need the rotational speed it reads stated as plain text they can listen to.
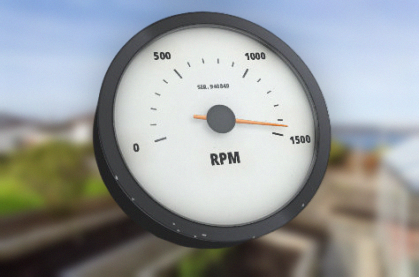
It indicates 1450 rpm
